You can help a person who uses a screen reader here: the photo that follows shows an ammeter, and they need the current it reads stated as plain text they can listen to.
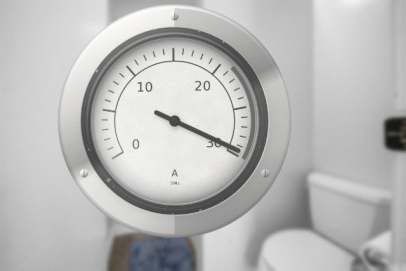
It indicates 29.5 A
